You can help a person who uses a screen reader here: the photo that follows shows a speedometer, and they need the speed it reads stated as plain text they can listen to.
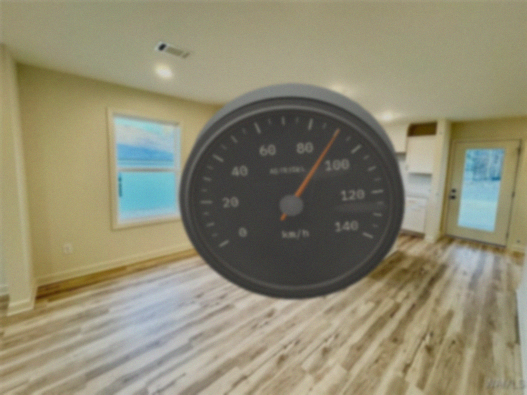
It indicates 90 km/h
